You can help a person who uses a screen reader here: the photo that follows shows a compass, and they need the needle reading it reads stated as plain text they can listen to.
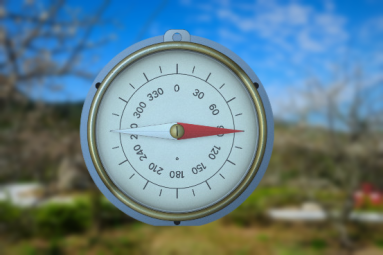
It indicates 90 °
